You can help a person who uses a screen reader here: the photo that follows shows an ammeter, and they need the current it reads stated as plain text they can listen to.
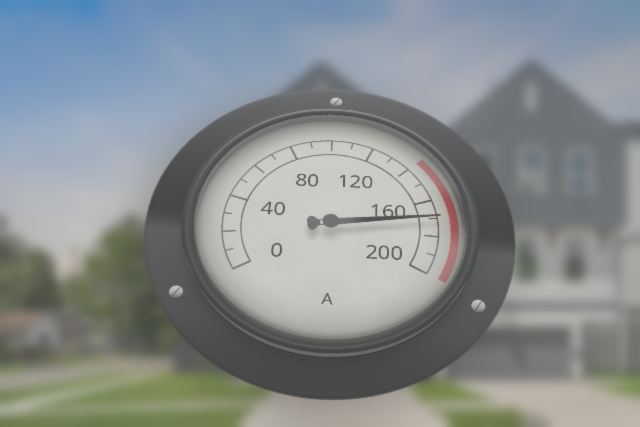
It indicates 170 A
